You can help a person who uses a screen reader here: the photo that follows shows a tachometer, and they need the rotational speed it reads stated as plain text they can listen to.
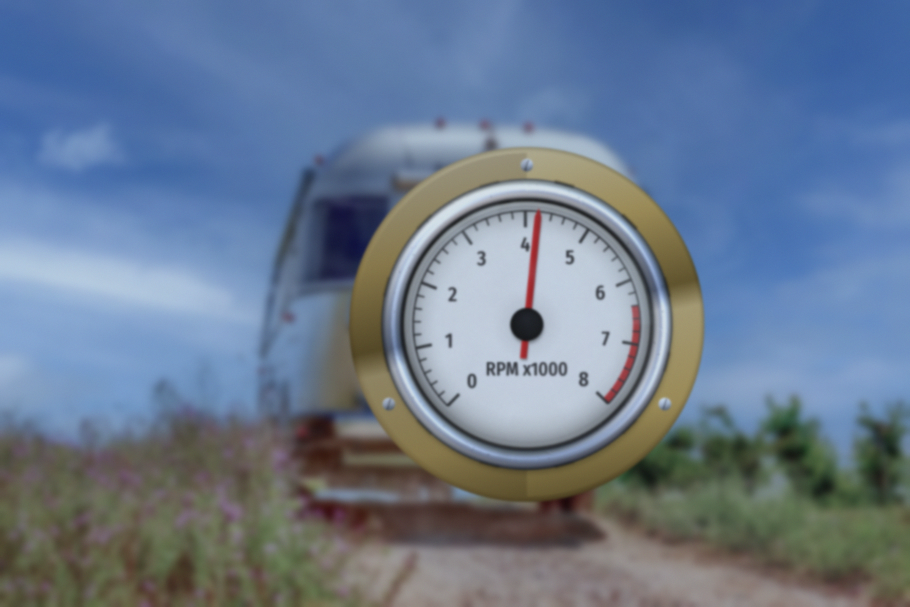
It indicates 4200 rpm
